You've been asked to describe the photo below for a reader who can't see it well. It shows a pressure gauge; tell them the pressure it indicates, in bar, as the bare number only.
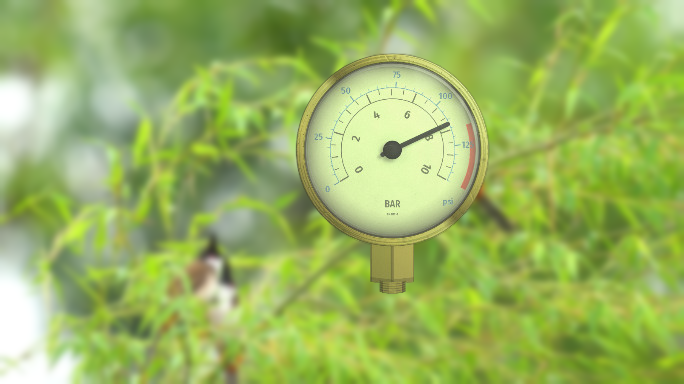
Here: 7.75
